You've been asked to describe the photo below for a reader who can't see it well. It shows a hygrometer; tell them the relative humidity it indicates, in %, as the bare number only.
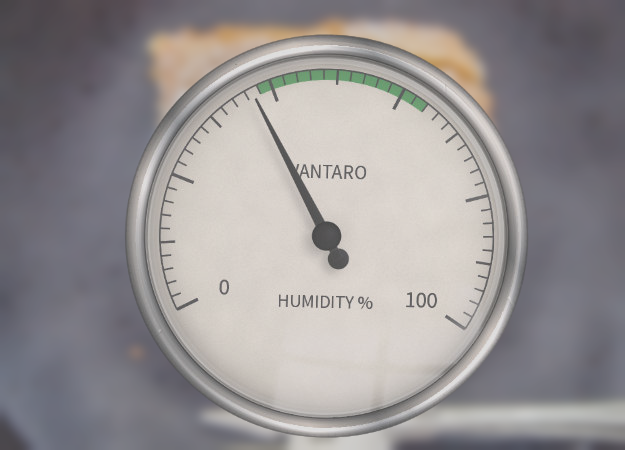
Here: 37
